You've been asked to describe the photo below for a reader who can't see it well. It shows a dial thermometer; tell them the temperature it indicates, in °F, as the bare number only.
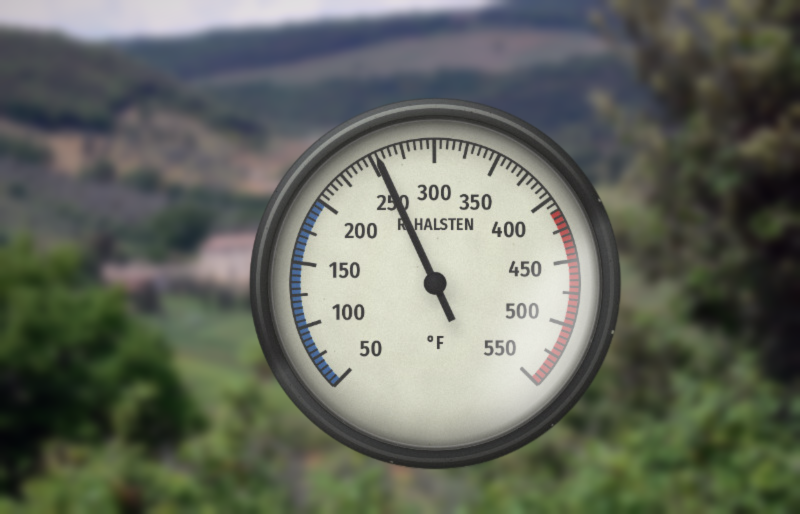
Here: 255
